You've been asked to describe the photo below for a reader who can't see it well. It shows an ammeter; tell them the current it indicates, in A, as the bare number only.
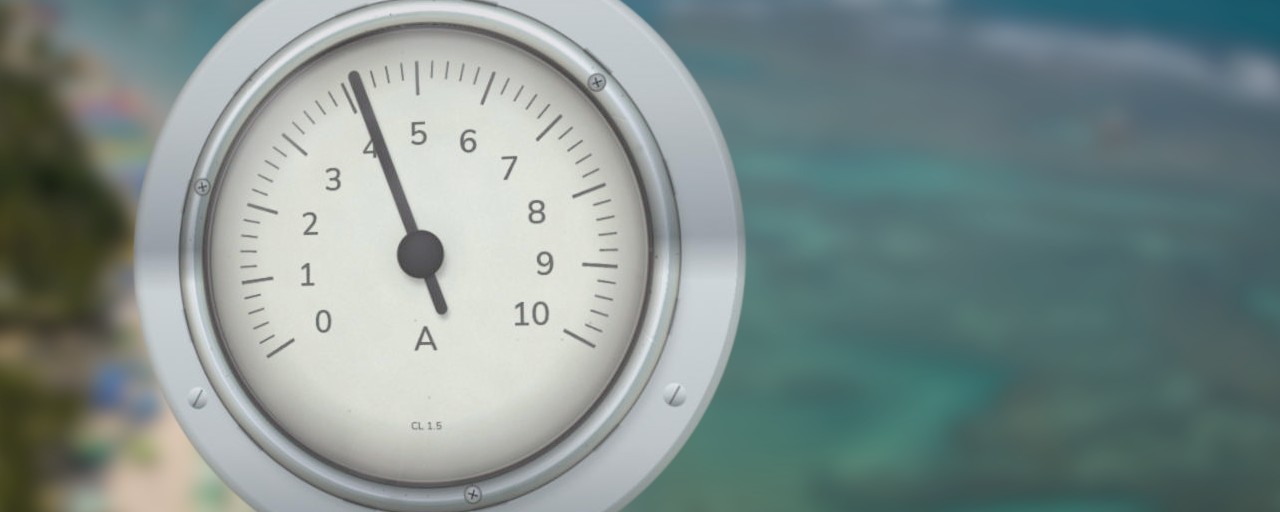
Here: 4.2
